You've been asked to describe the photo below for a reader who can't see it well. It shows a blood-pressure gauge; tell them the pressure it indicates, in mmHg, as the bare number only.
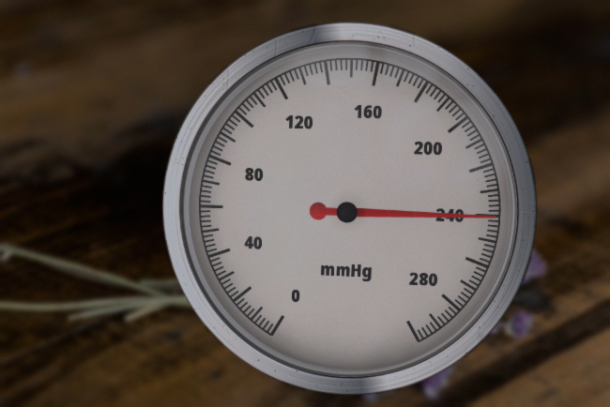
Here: 240
